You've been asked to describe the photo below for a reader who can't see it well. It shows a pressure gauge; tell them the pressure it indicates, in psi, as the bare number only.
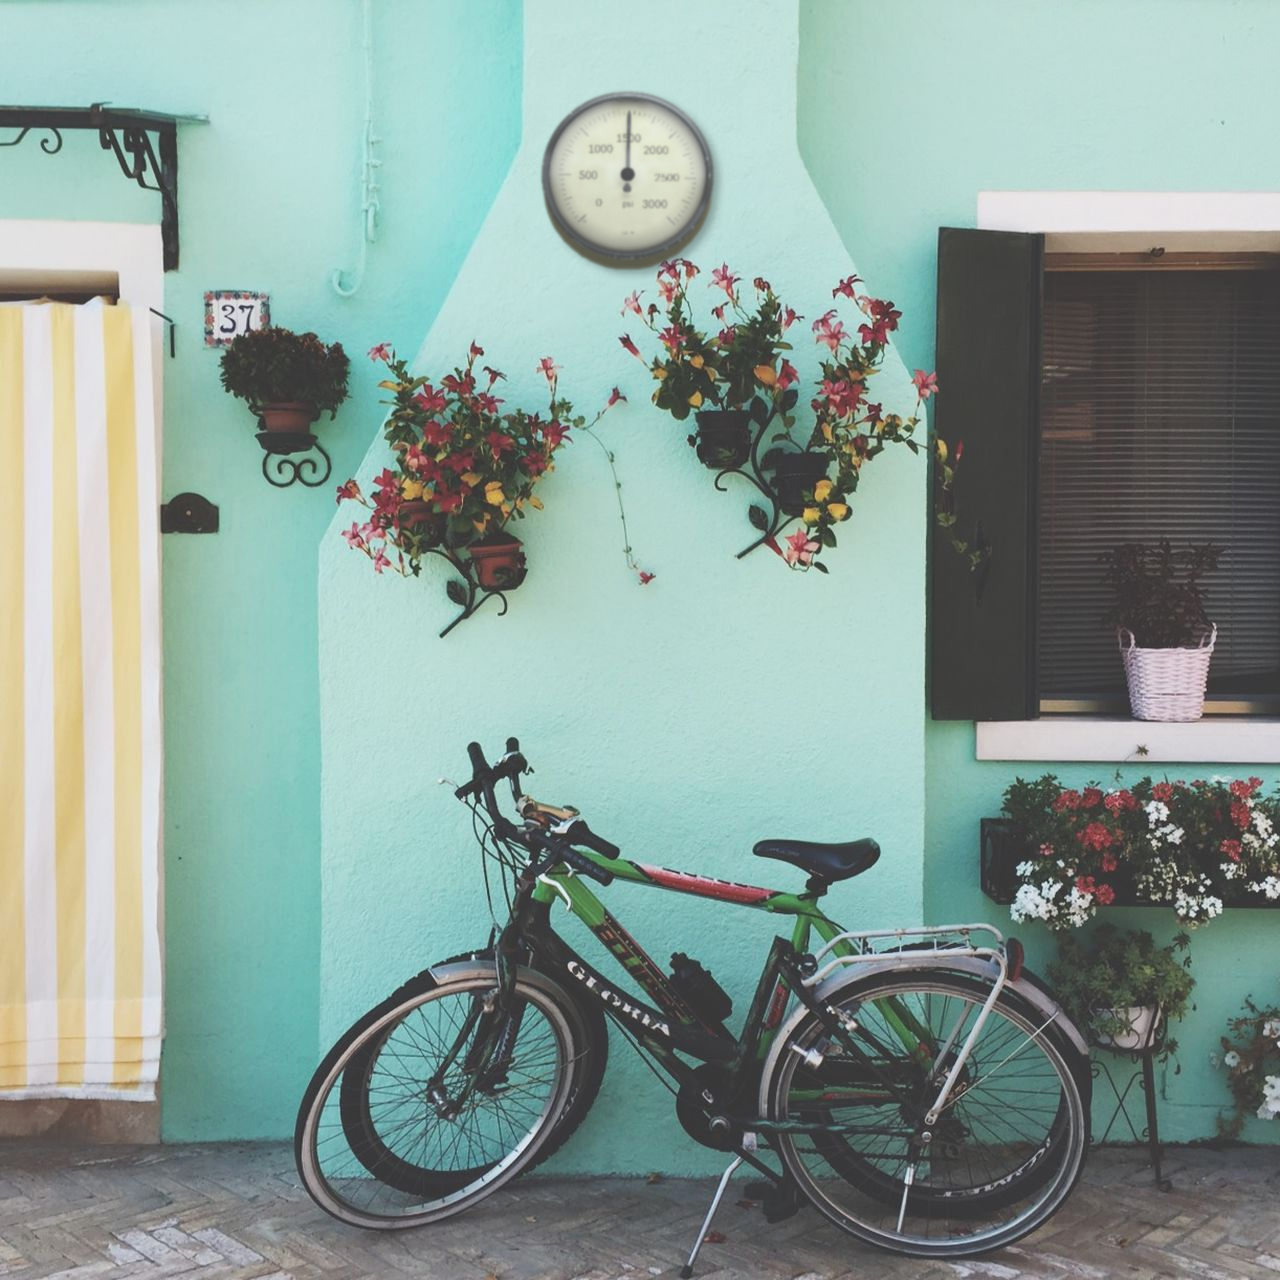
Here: 1500
